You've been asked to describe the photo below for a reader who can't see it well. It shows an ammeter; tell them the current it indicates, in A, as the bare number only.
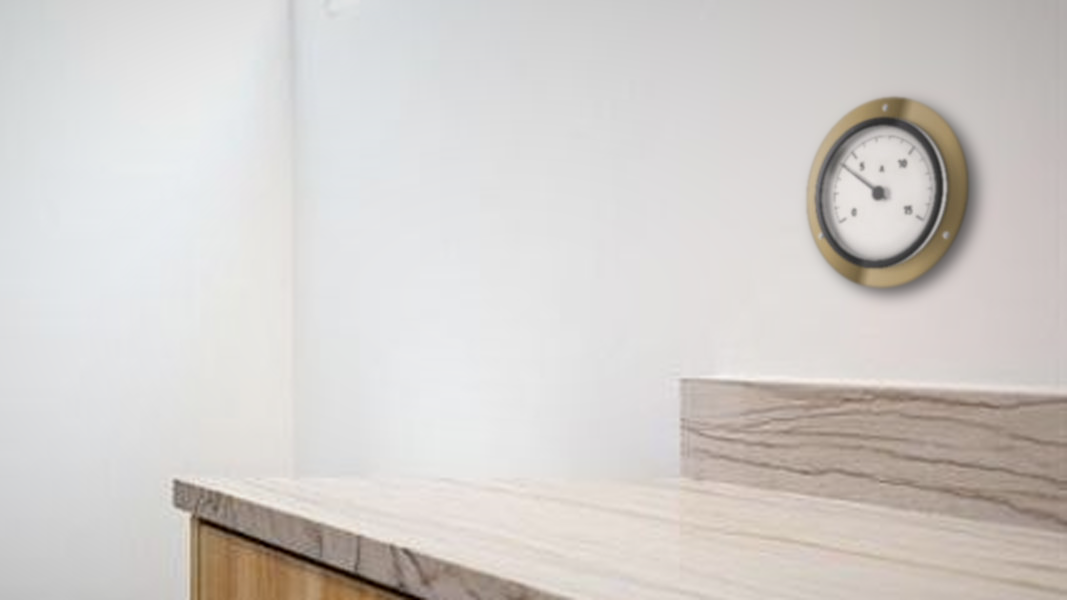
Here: 4
